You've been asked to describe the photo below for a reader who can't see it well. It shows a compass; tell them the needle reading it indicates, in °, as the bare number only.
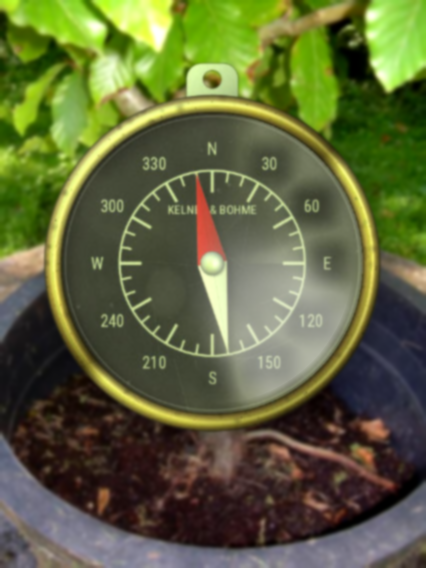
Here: 350
